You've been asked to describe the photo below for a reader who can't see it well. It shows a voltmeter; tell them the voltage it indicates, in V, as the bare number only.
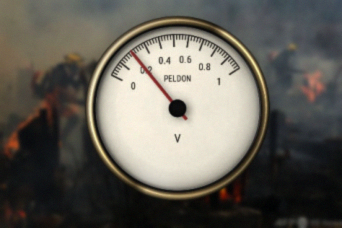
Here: 0.2
